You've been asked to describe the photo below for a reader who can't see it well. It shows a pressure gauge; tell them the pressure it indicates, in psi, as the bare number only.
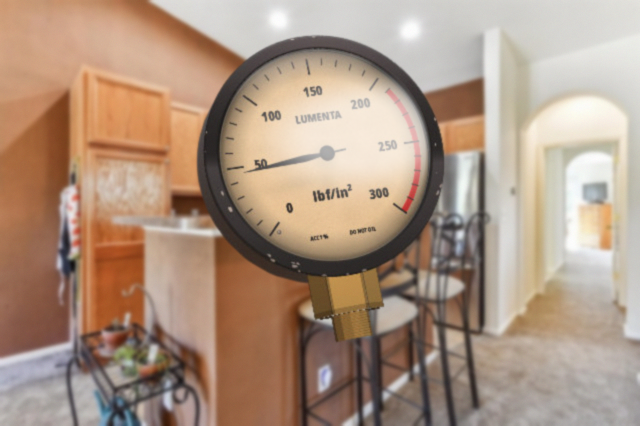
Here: 45
